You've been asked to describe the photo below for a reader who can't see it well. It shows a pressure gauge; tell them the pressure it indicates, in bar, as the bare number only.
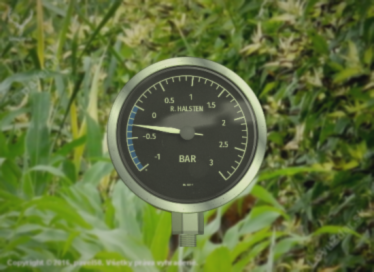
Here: -0.3
